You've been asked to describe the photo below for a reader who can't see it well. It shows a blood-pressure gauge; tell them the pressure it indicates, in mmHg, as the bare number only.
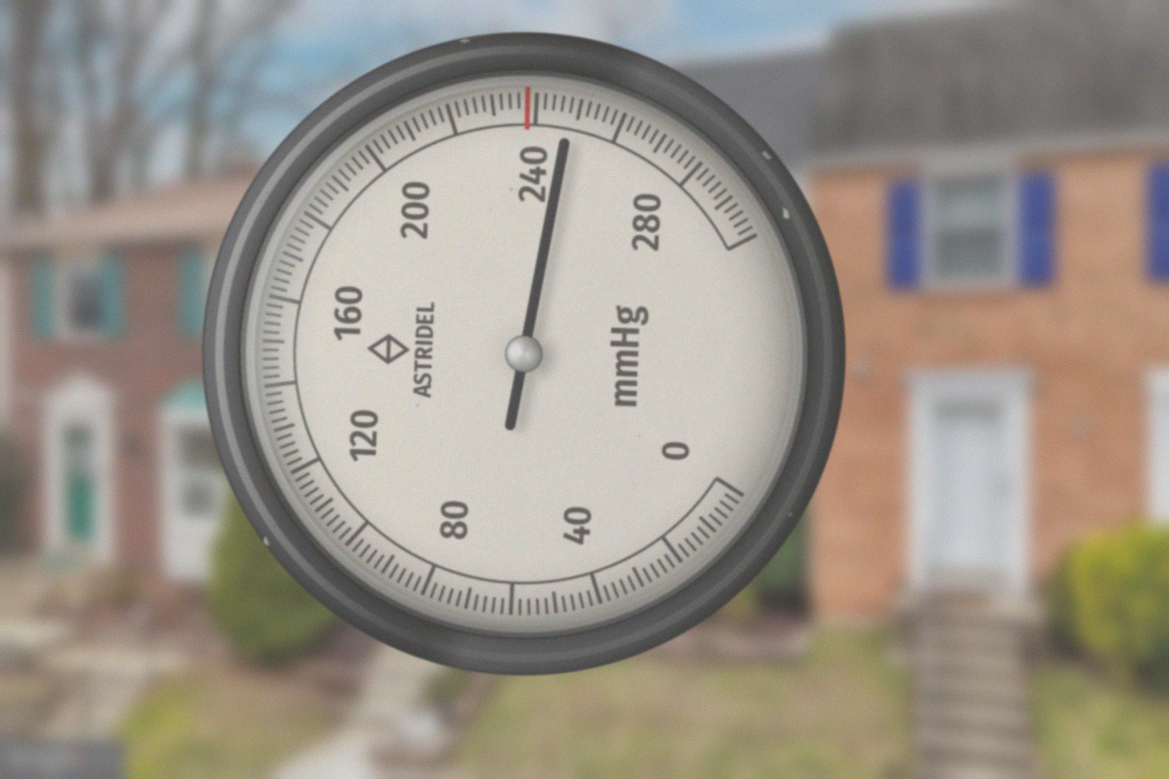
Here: 248
